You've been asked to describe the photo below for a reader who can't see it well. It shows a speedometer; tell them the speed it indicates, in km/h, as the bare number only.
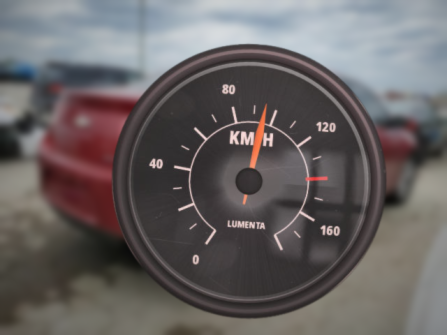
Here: 95
